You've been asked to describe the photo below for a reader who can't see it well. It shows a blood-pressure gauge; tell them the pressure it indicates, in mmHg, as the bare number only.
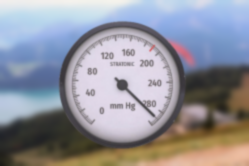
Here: 290
